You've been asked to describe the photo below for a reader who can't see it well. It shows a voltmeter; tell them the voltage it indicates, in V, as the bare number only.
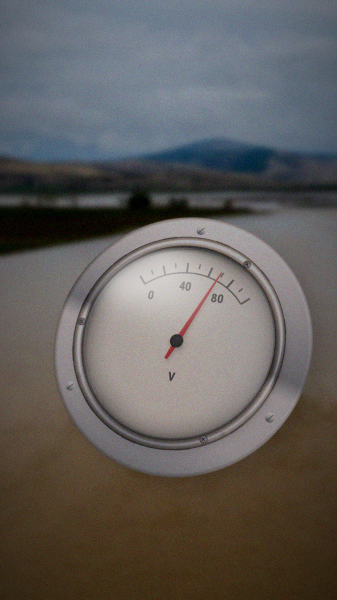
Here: 70
